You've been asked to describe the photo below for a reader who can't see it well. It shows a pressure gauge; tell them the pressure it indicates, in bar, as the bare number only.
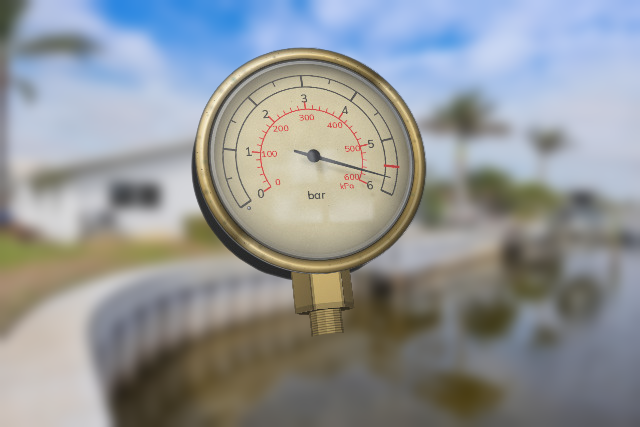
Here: 5.75
